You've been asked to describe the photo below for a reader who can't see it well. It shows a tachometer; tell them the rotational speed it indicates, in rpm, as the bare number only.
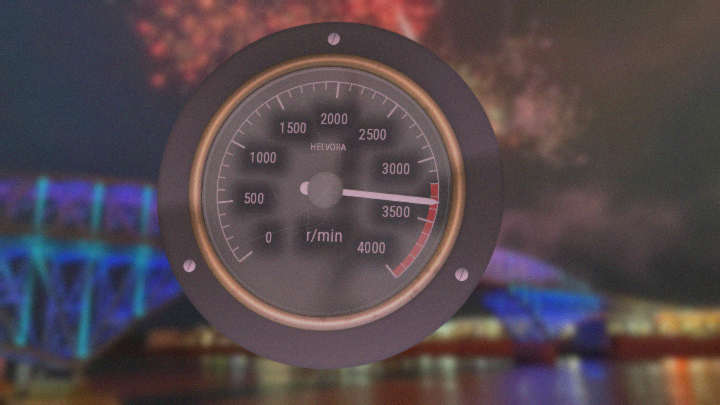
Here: 3350
